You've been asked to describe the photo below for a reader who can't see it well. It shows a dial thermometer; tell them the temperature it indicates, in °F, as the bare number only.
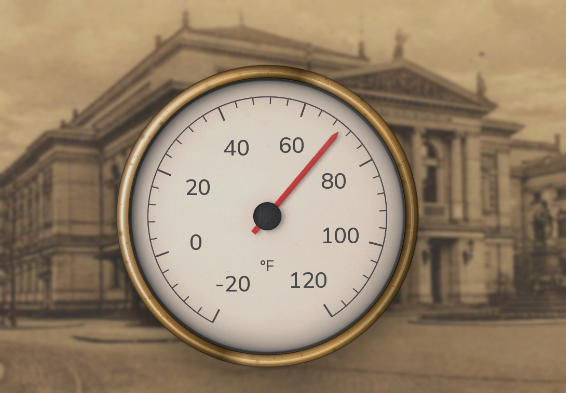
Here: 70
